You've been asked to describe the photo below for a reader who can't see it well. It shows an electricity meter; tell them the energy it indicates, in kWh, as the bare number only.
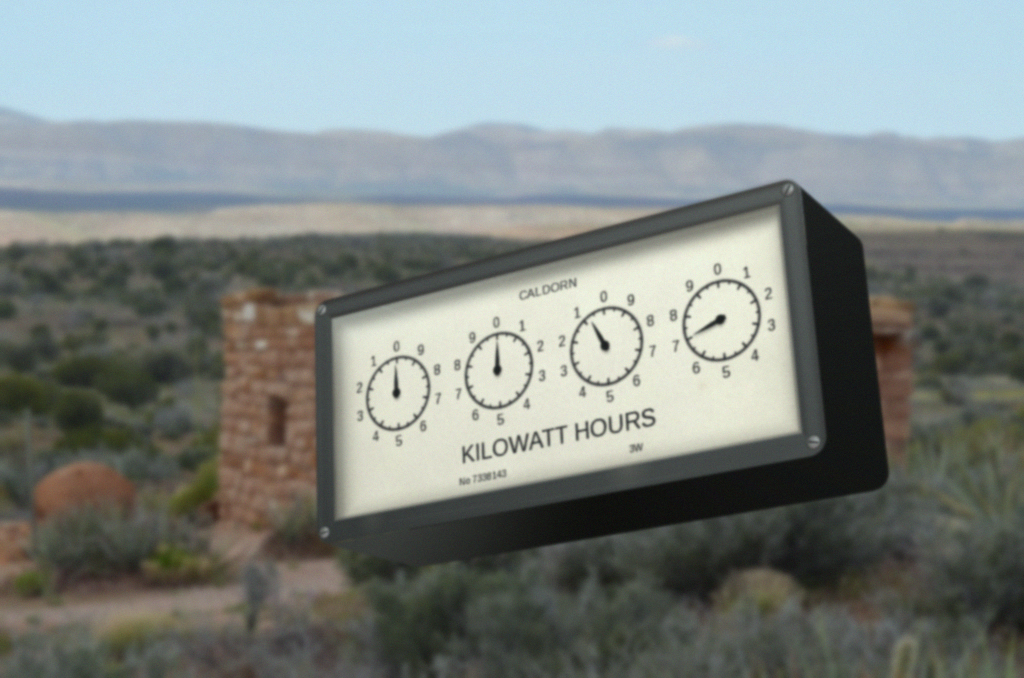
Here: 7
